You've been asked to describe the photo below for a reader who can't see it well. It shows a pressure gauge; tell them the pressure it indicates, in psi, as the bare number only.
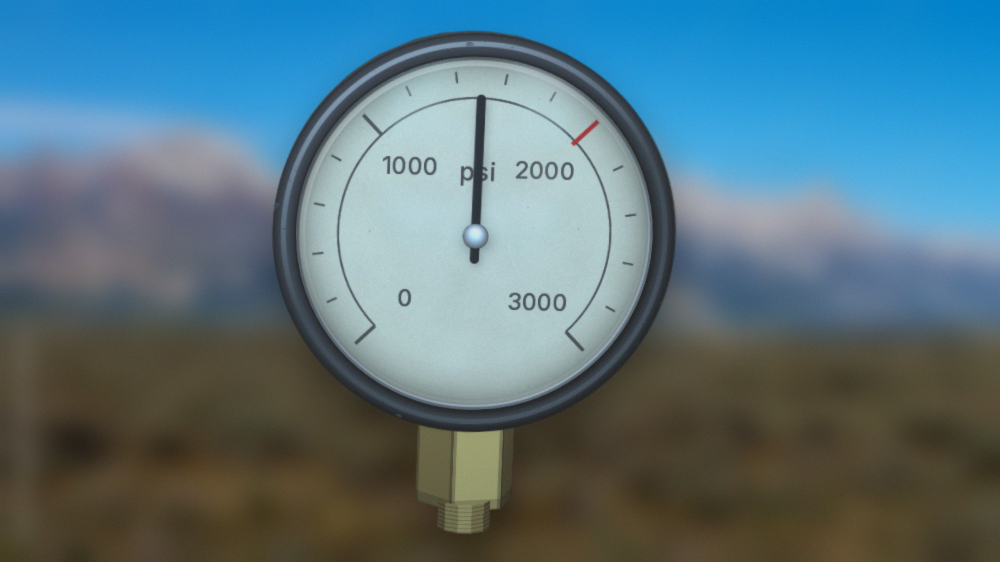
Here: 1500
